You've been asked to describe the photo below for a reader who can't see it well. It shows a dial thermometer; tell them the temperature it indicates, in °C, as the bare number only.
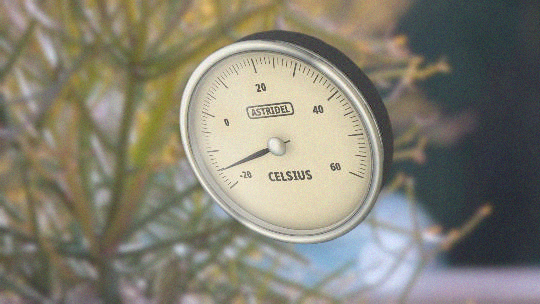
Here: -15
